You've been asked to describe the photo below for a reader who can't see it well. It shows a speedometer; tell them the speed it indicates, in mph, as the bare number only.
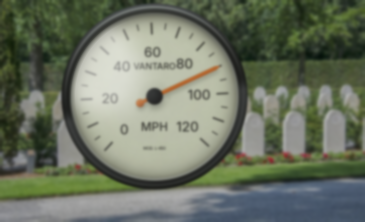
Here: 90
